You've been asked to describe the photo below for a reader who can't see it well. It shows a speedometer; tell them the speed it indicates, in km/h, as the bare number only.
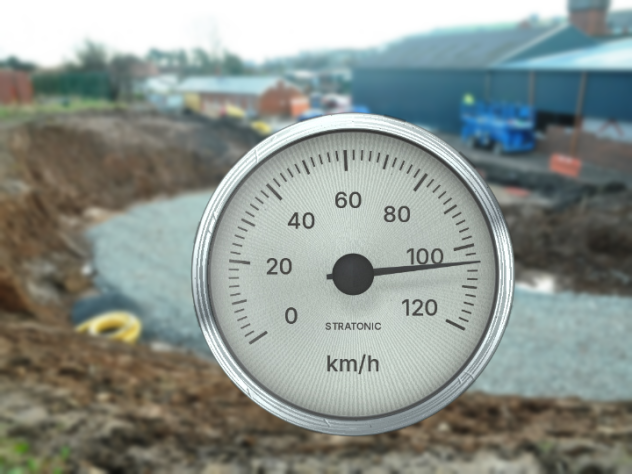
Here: 104
